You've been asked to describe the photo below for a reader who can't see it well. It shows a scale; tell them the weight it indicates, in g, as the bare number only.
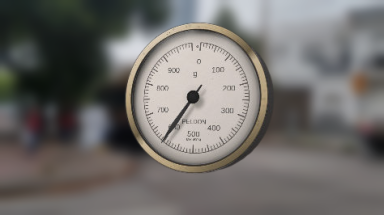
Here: 600
